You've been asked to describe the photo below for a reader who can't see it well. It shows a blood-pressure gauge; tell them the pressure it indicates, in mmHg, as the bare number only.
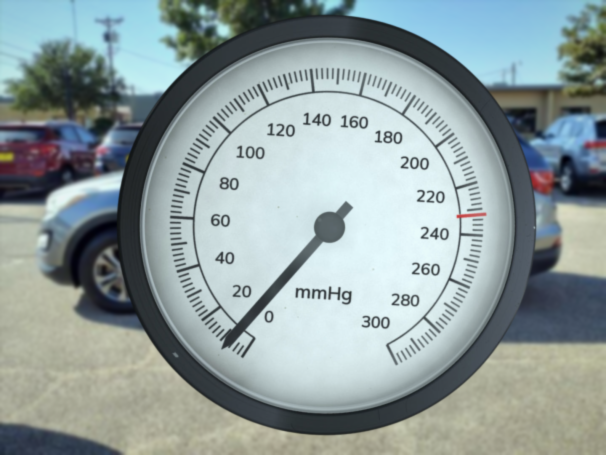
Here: 8
